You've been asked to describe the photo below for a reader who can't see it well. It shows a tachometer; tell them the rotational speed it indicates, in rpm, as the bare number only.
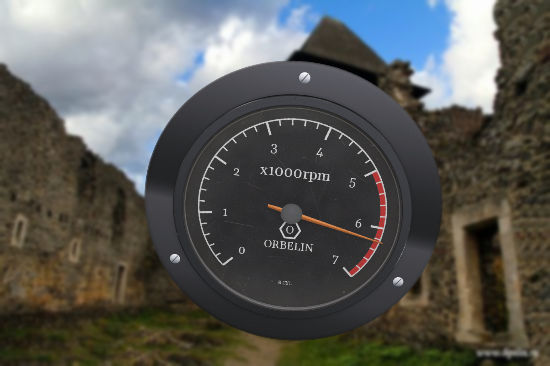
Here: 6200
